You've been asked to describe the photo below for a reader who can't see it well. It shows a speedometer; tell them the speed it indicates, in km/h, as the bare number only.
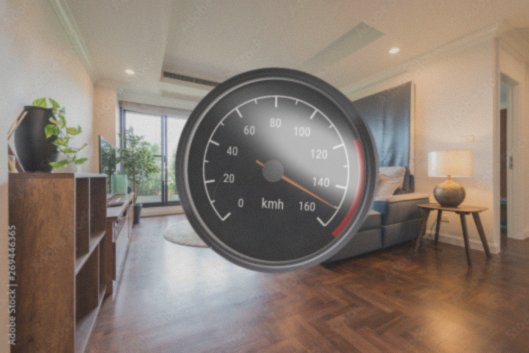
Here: 150
